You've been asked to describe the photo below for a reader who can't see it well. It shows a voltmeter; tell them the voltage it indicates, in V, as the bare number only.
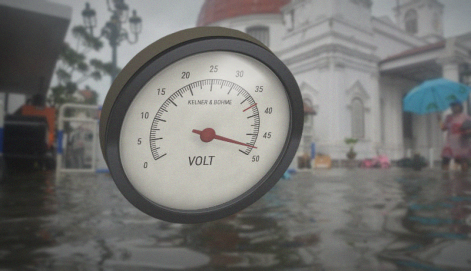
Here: 47.5
